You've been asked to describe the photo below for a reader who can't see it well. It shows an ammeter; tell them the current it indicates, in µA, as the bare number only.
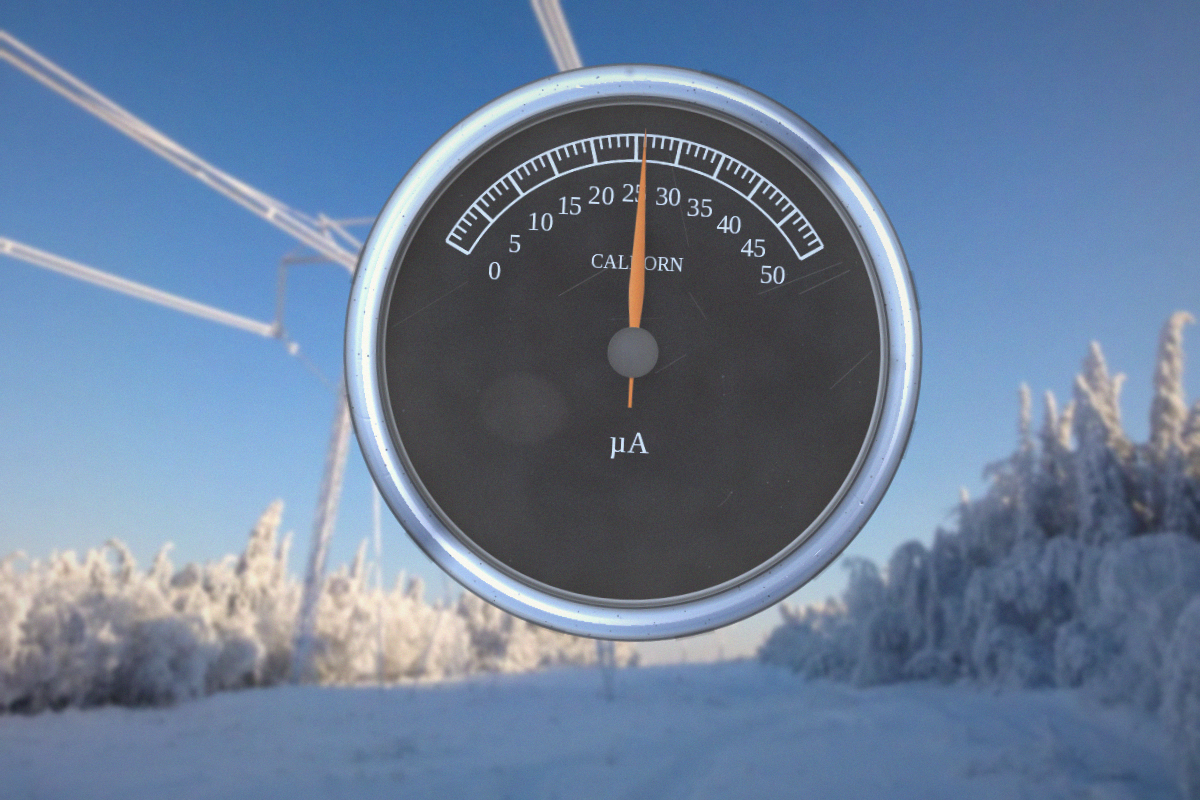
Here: 26
